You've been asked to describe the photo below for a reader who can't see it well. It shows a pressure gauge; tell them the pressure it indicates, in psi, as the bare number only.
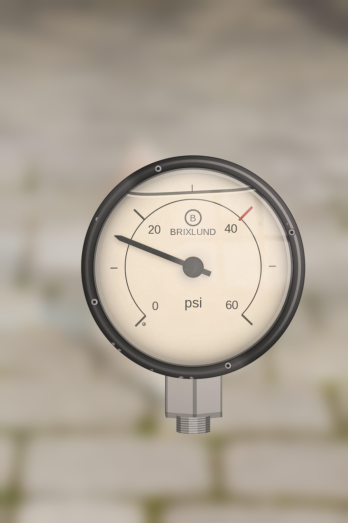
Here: 15
